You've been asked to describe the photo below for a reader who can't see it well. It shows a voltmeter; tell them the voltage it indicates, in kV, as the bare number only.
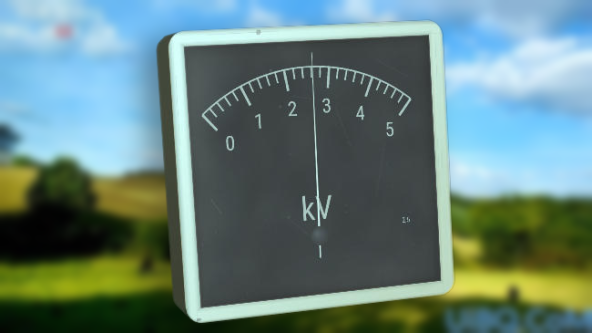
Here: 2.6
